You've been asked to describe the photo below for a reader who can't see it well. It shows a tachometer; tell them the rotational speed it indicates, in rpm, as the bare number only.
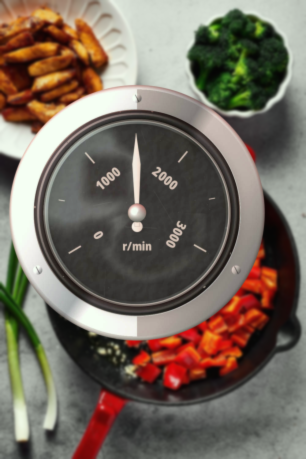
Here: 1500
